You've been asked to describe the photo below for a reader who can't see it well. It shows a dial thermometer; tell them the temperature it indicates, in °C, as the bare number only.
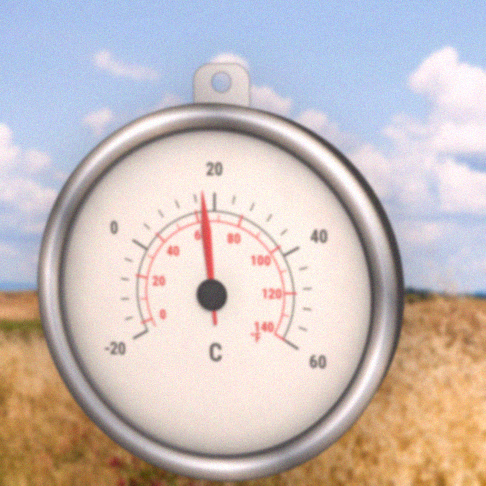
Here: 18
